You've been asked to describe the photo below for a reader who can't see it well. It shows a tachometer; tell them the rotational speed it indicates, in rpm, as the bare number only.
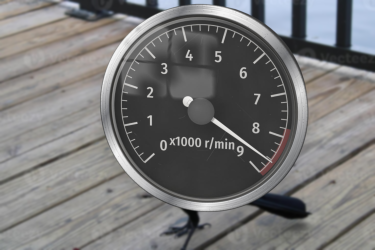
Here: 8600
